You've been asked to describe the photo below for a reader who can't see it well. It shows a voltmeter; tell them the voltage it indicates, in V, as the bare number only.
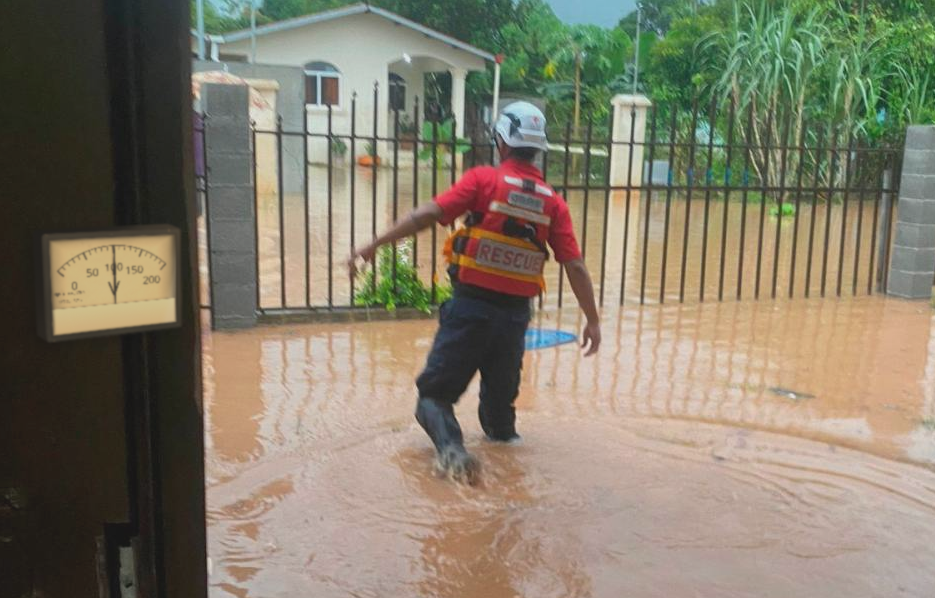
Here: 100
